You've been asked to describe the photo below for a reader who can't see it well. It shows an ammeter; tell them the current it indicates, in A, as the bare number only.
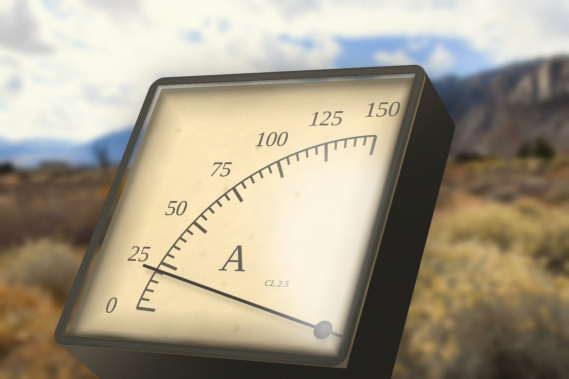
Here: 20
